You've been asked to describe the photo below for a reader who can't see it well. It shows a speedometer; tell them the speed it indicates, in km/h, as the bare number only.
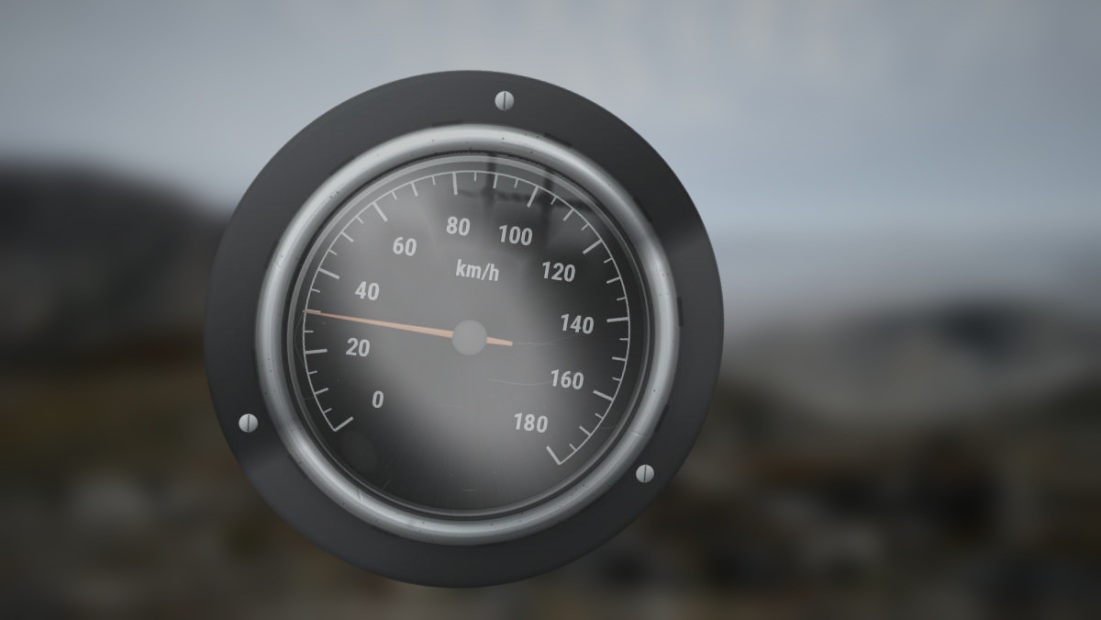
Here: 30
